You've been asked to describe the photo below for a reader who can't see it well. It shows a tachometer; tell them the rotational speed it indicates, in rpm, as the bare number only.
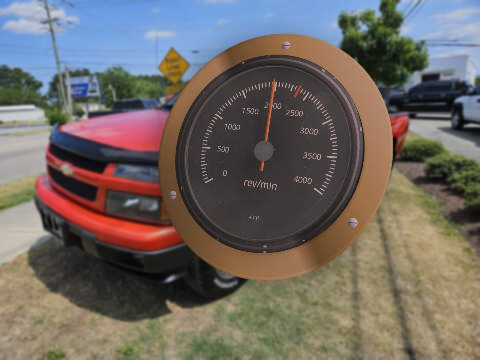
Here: 2000
